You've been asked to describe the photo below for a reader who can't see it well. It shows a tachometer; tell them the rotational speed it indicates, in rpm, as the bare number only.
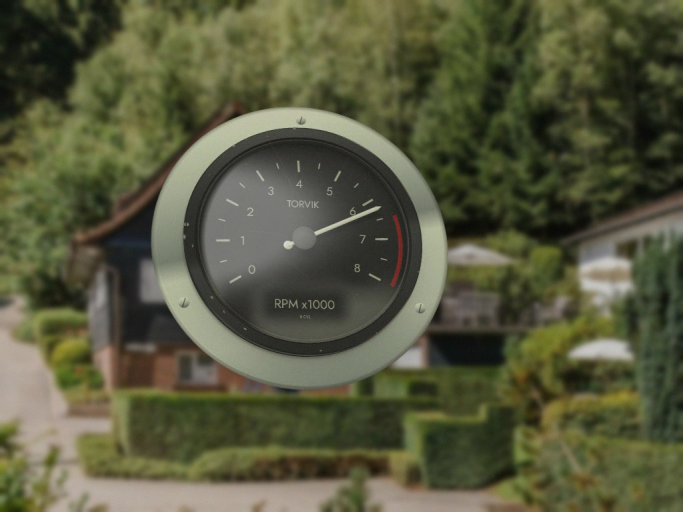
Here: 6250
